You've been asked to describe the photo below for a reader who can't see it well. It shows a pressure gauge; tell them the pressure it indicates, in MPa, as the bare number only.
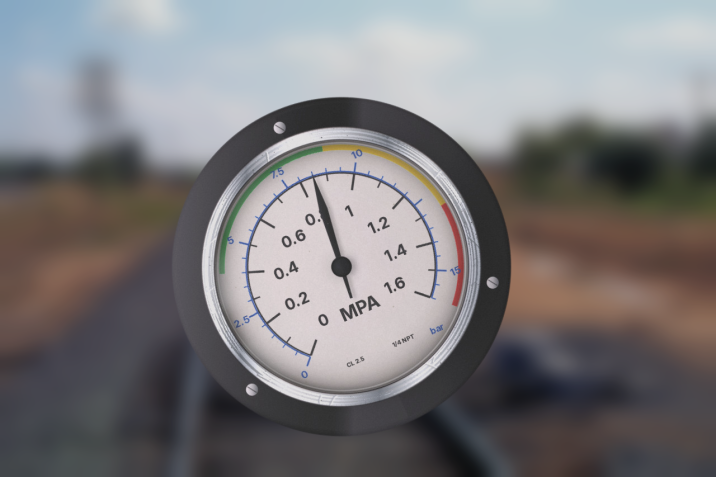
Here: 0.85
